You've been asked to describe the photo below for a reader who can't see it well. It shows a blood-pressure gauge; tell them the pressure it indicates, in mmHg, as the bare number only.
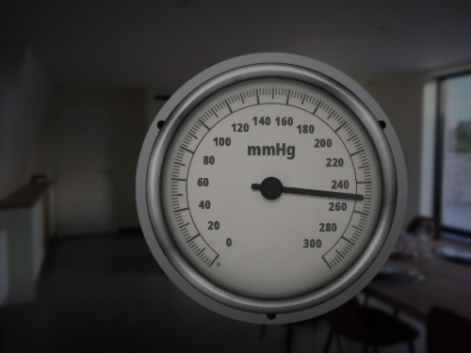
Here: 250
